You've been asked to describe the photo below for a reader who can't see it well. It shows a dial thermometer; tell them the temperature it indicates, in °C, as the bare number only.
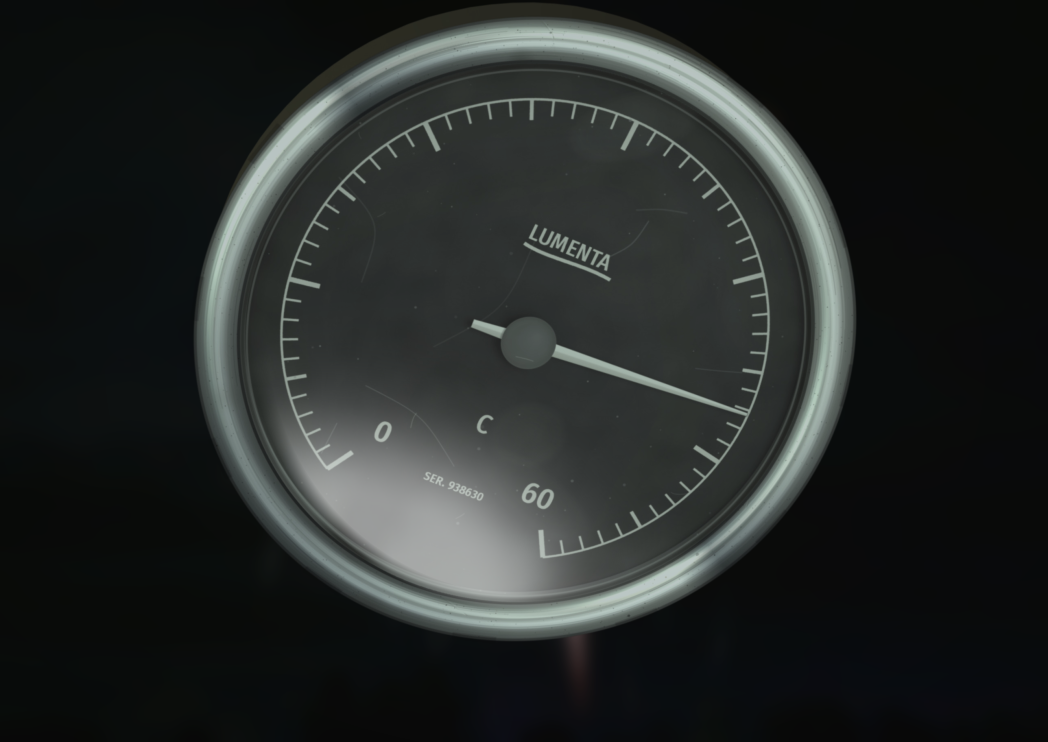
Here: 47
